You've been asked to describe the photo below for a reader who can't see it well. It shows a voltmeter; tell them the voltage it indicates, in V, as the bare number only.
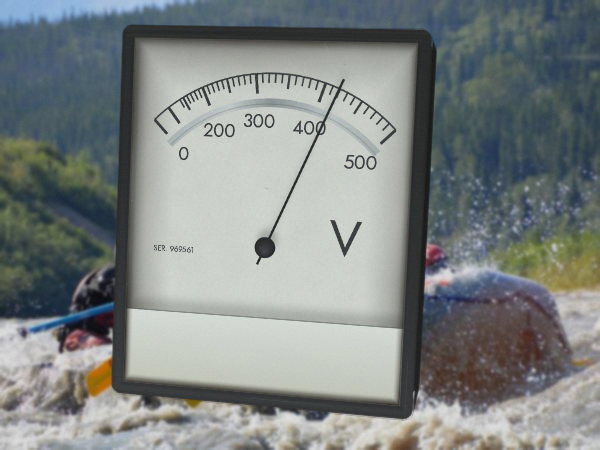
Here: 420
